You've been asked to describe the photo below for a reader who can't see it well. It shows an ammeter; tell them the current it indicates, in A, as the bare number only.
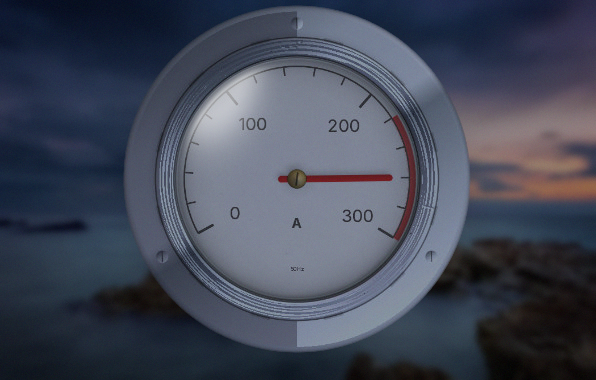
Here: 260
